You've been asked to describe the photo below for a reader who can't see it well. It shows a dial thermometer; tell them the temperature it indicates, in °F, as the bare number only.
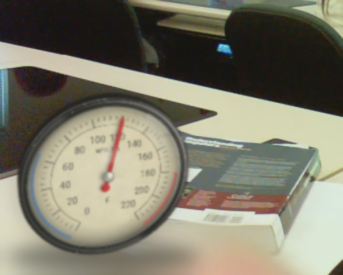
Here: 120
